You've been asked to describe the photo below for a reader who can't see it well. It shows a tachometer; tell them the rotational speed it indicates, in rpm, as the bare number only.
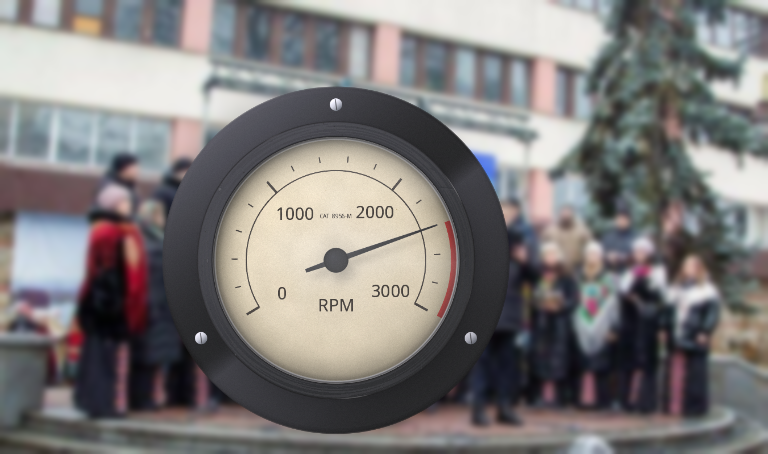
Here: 2400
